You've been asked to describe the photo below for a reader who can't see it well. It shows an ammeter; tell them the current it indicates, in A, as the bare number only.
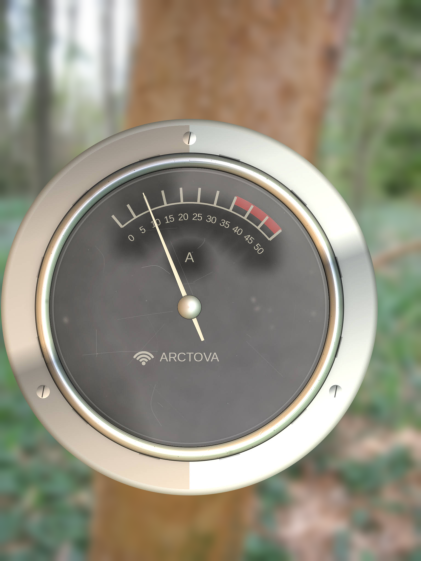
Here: 10
